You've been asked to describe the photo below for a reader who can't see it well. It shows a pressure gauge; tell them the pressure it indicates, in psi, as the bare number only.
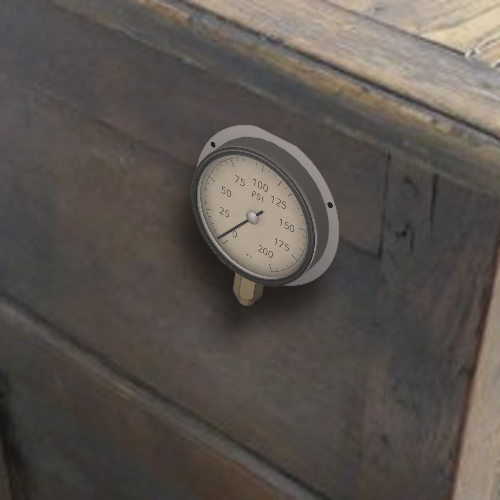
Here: 5
